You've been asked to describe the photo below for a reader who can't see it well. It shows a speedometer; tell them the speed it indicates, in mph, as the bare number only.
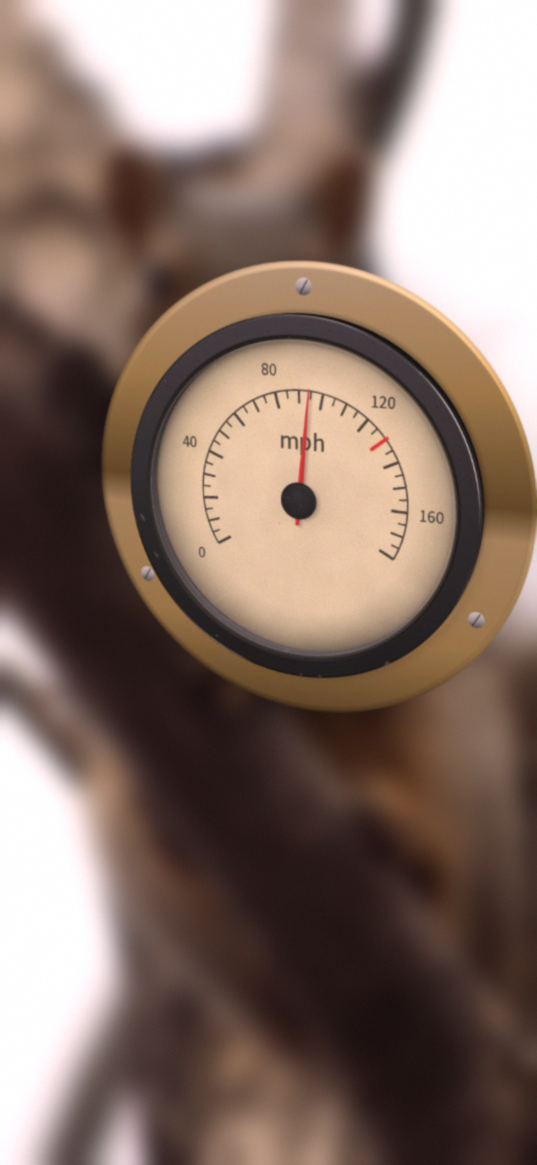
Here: 95
